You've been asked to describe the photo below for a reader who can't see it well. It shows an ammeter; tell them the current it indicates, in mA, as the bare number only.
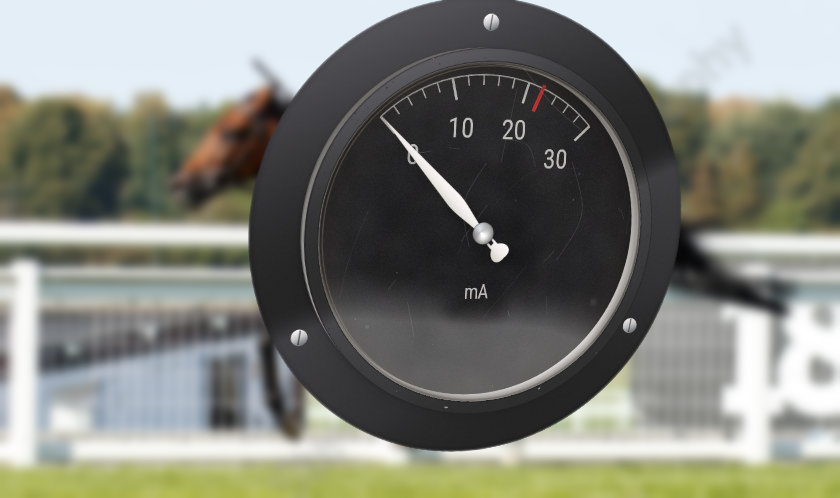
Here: 0
